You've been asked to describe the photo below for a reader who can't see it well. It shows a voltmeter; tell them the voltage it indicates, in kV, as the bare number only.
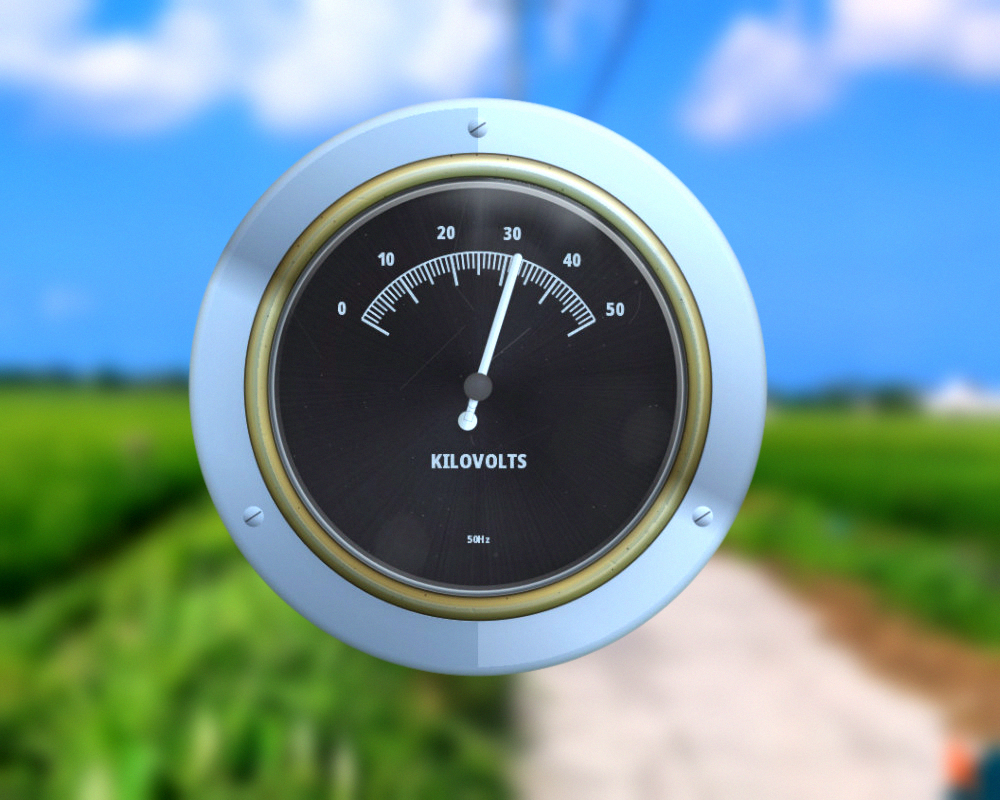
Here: 32
